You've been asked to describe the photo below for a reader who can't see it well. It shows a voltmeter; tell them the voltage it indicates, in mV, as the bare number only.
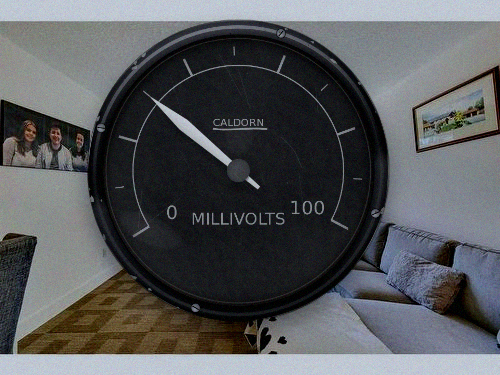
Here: 30
